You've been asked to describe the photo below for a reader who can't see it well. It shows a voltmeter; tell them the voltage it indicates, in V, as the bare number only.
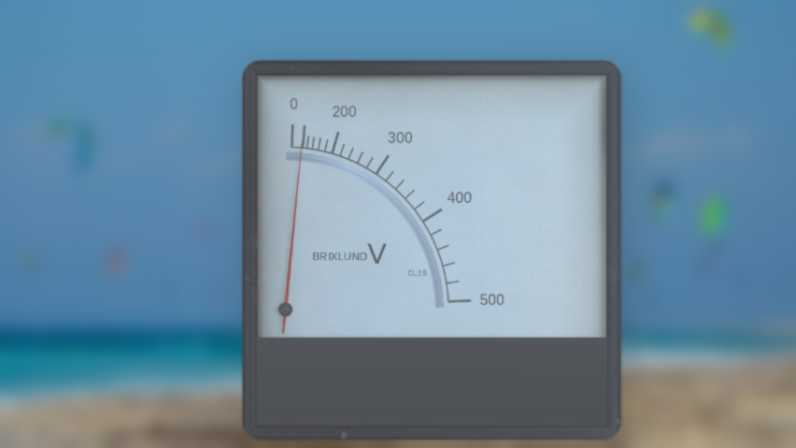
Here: 100
